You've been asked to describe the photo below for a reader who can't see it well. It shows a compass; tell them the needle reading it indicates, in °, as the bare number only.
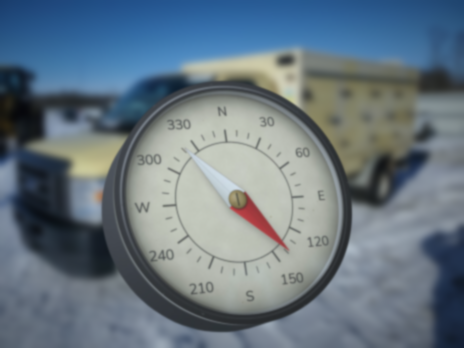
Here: 140
